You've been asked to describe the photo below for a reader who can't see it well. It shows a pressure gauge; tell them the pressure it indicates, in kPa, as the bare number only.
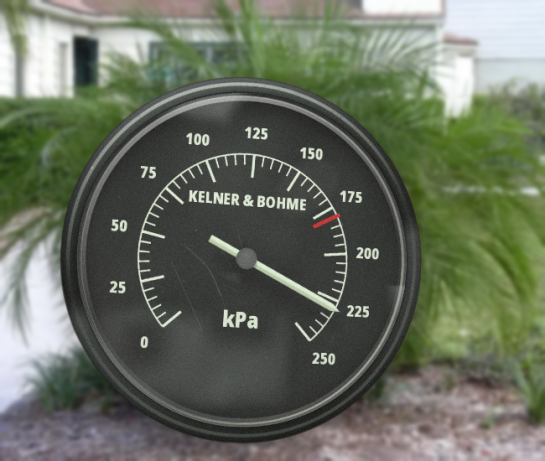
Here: 230
